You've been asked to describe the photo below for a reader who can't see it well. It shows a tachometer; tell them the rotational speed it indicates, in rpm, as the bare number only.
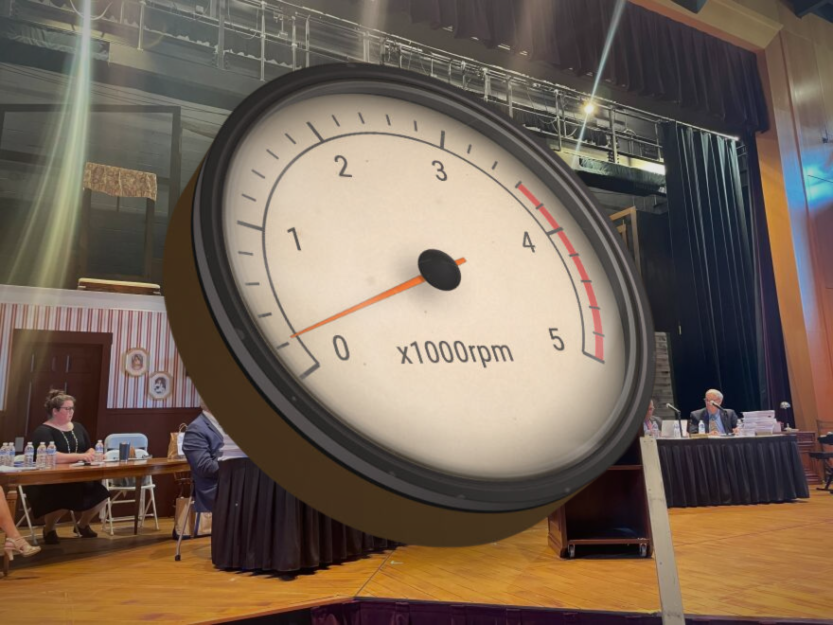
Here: 200
